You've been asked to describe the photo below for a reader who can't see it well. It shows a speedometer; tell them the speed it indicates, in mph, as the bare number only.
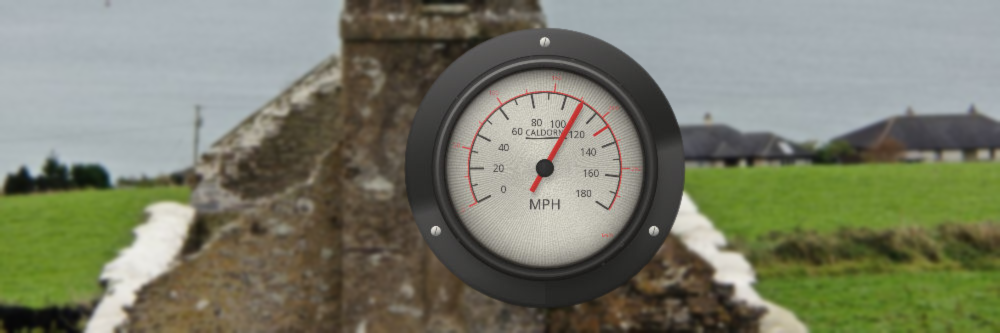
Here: 110
